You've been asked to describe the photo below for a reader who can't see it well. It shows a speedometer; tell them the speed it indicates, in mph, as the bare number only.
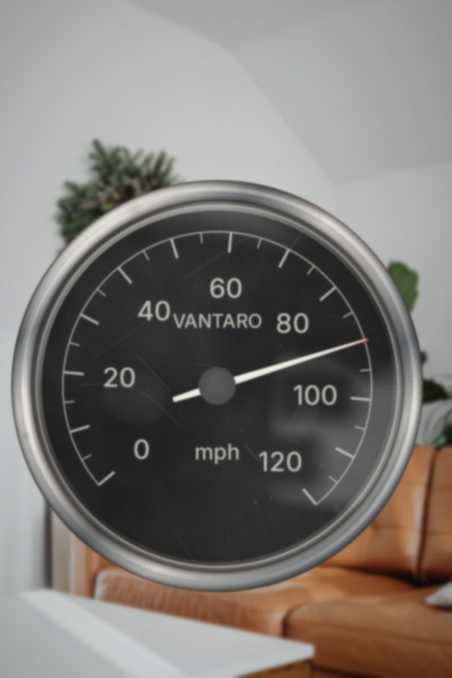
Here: 90
